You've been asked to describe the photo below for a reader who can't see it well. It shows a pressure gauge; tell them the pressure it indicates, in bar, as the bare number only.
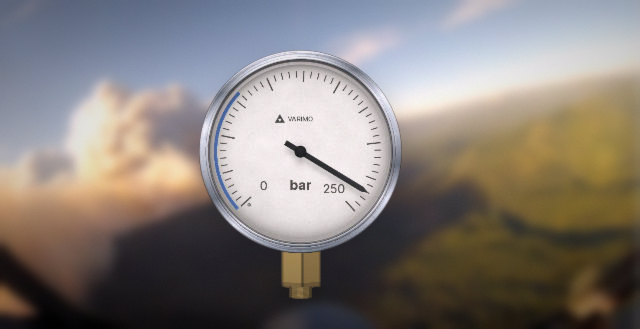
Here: 235
